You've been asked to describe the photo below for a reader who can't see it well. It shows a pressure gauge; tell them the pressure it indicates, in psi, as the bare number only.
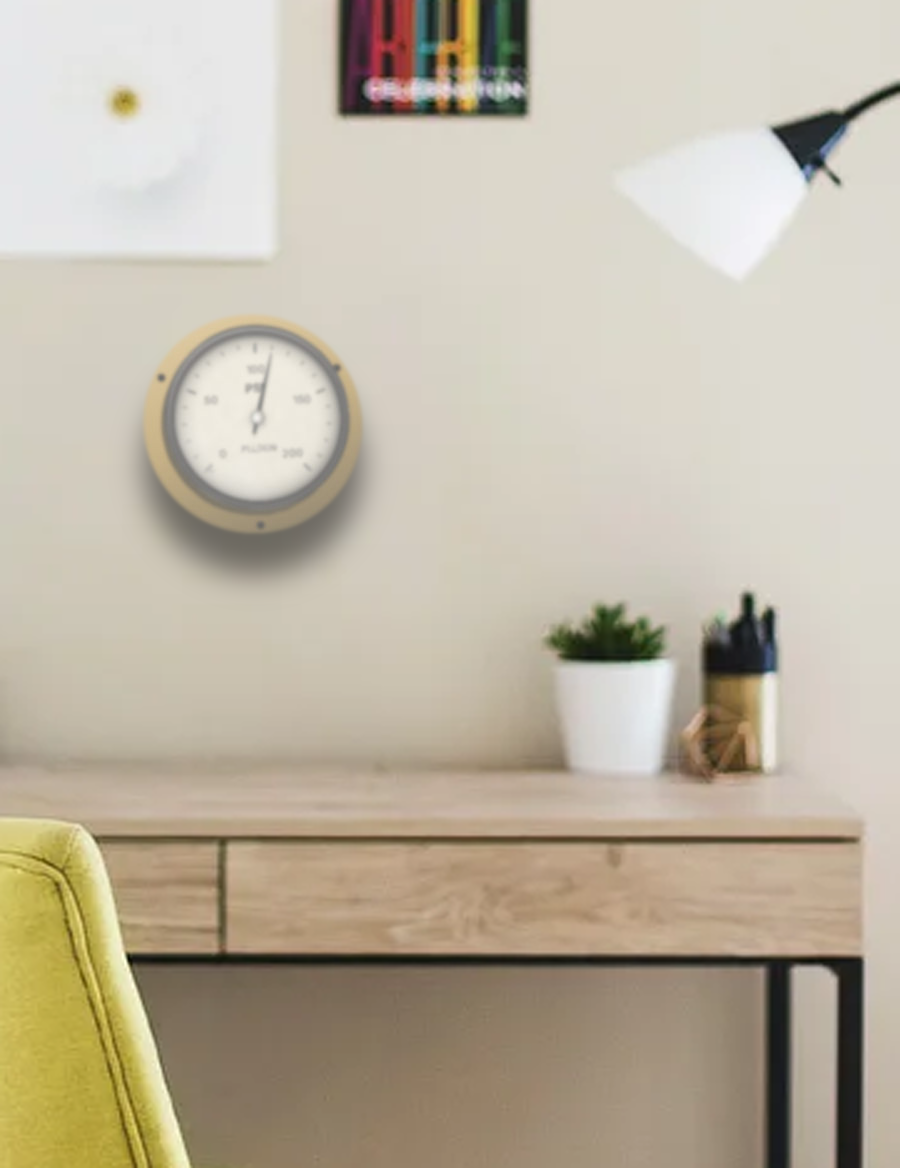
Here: 110
